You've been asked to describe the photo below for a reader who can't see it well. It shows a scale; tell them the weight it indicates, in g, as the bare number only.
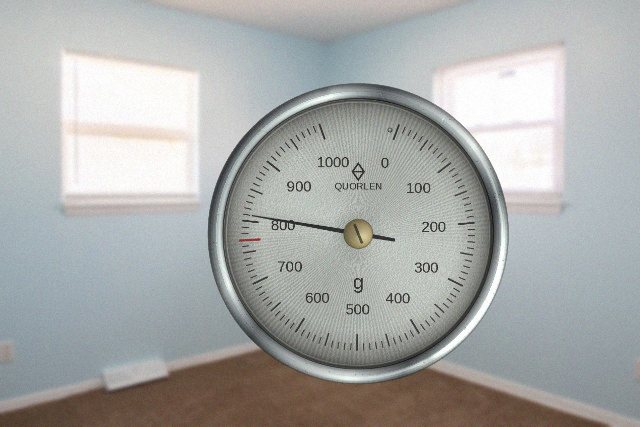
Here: 810
